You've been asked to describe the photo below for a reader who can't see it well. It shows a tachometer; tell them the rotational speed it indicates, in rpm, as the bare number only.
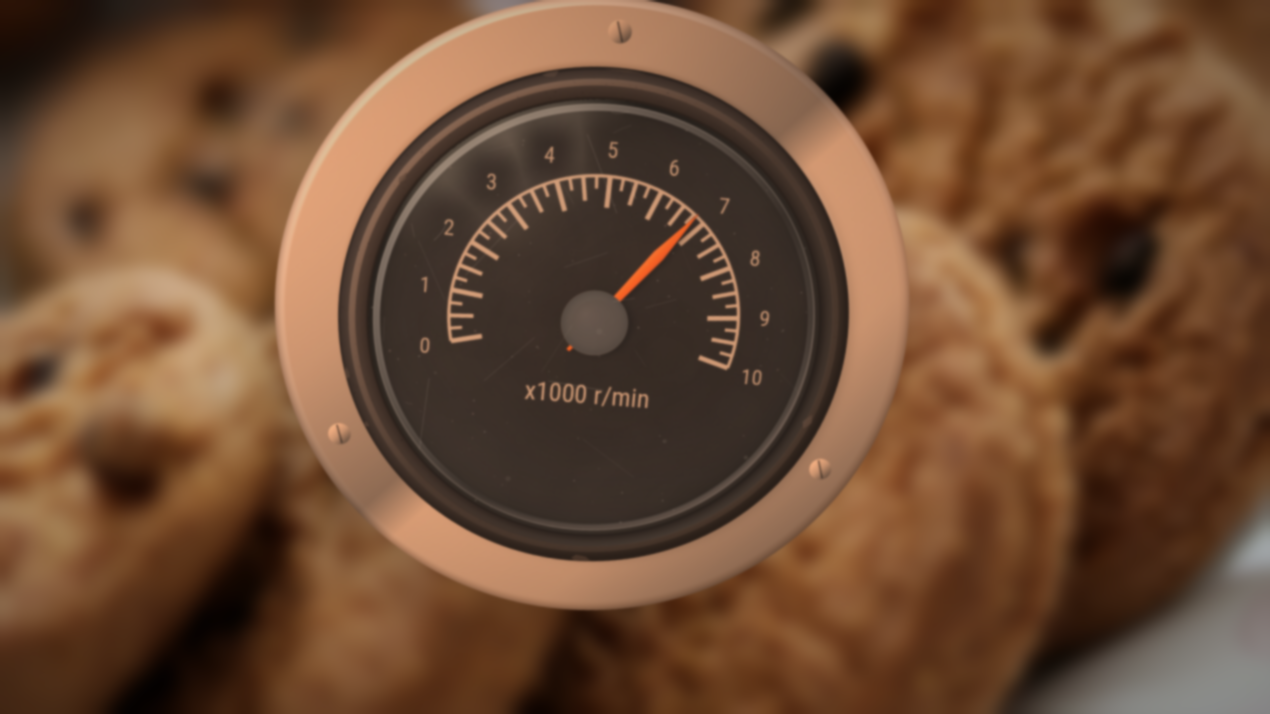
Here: 6750
